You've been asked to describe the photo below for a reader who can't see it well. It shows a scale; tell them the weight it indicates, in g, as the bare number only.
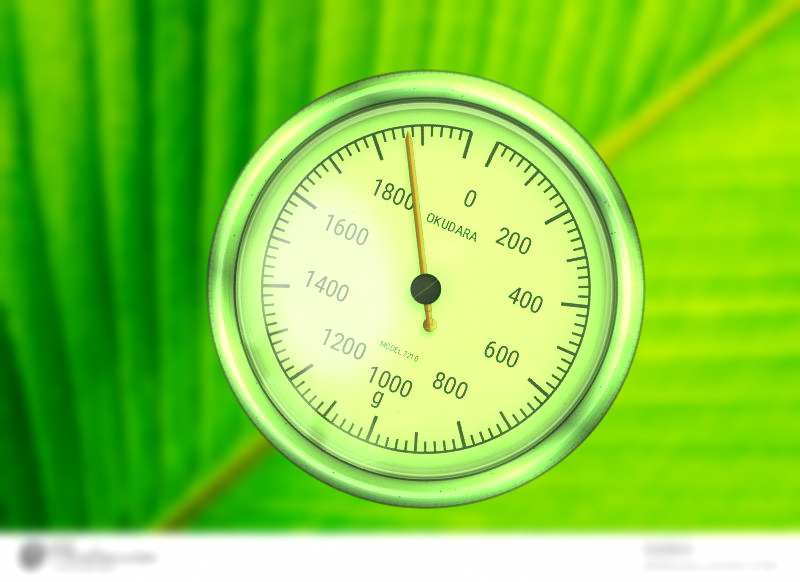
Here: 1870
